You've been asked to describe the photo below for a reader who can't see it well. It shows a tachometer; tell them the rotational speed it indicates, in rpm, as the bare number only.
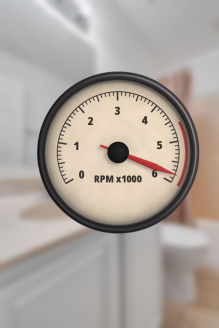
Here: 5800
